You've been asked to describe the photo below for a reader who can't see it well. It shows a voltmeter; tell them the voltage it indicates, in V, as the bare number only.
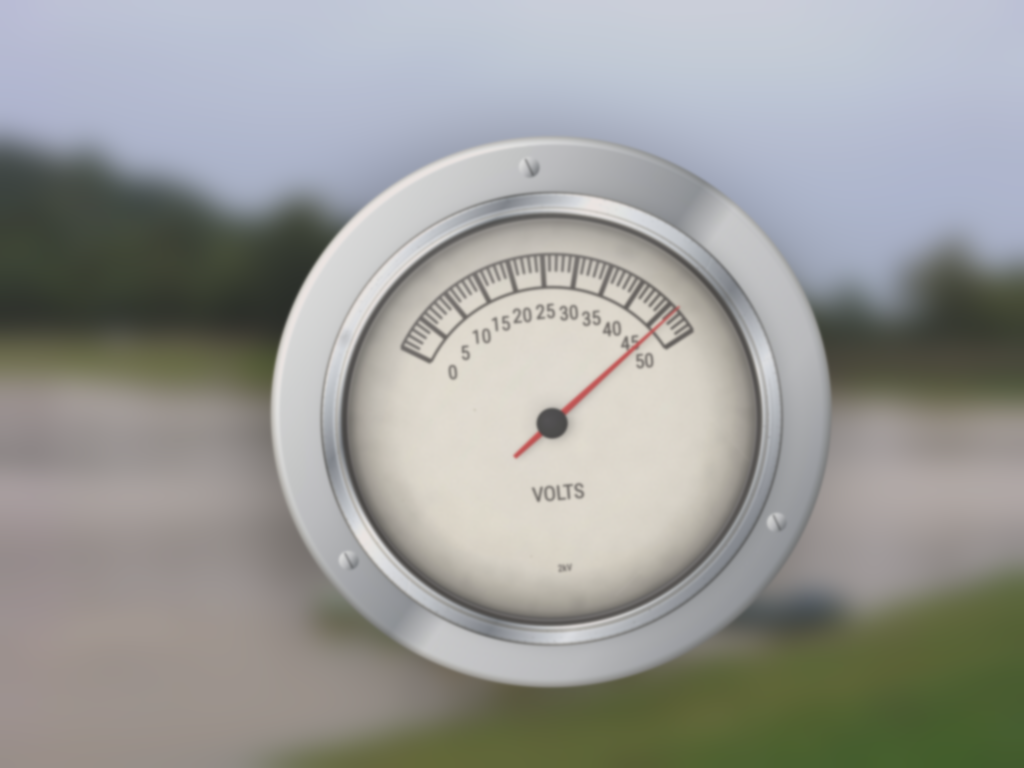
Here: 46
